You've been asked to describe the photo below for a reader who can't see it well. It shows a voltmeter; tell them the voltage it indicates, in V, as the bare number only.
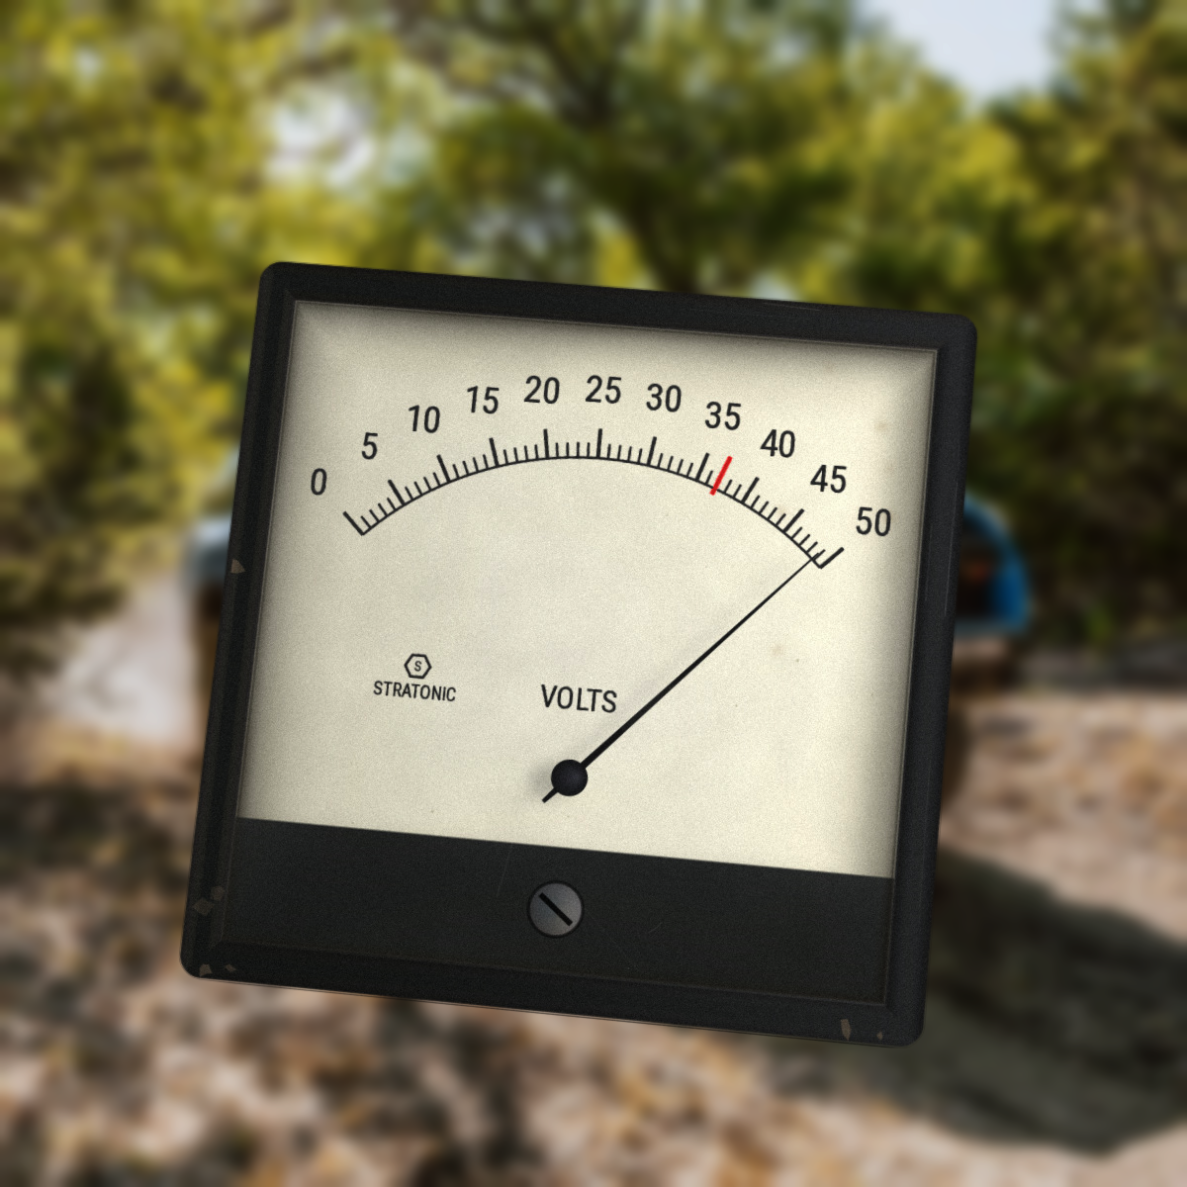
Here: 49
